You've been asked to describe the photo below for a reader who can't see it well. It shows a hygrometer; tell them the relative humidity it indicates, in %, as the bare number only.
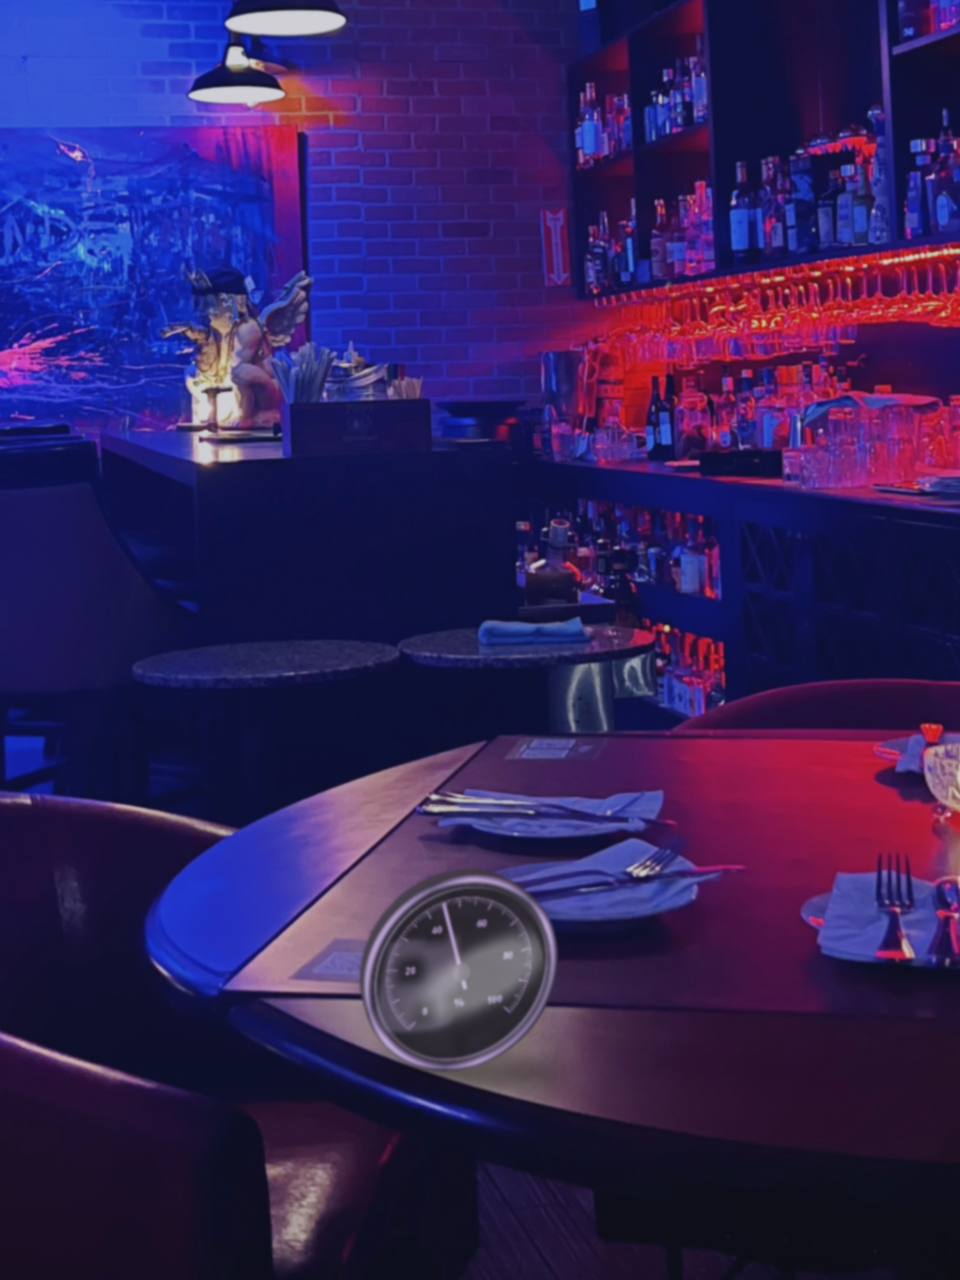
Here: 45
